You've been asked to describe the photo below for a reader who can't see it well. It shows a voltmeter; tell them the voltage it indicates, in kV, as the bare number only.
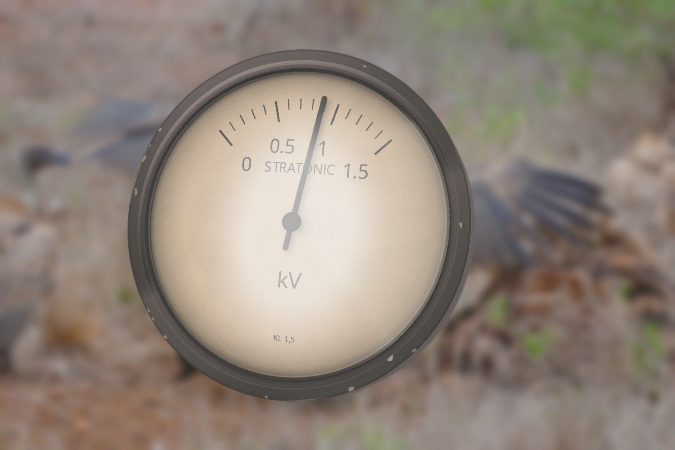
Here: 0.9
